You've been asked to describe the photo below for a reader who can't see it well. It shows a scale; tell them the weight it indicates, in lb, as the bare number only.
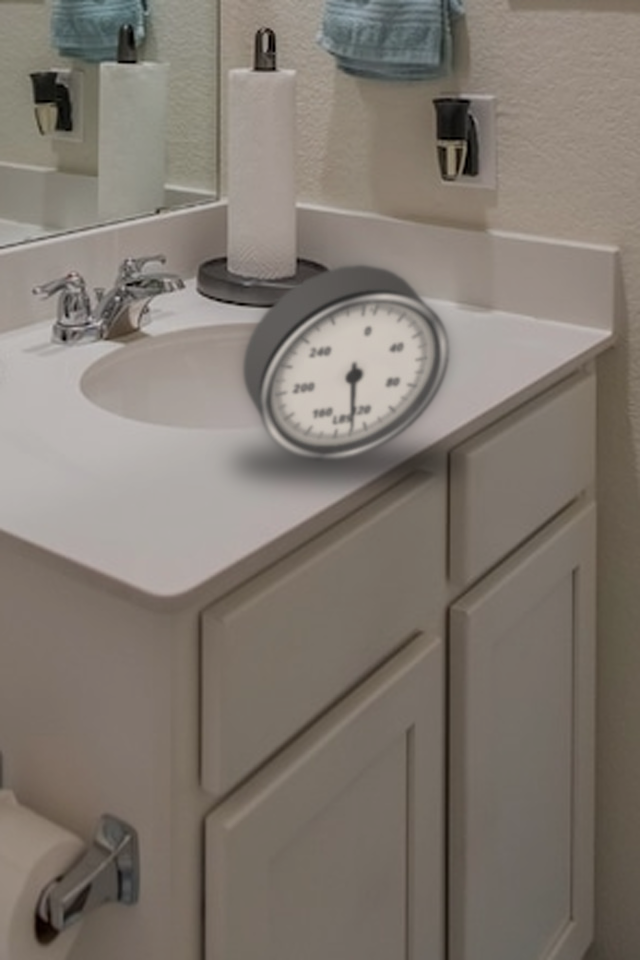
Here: 130
